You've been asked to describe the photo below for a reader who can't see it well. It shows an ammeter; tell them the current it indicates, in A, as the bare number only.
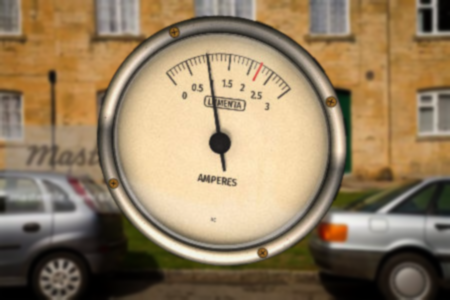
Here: 1
